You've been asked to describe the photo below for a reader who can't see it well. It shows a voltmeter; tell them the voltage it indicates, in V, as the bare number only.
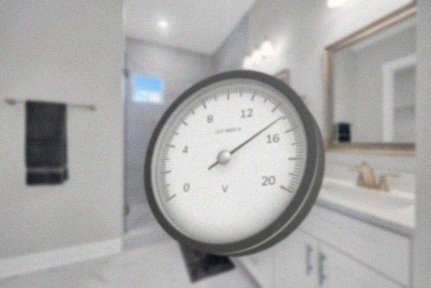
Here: 15
